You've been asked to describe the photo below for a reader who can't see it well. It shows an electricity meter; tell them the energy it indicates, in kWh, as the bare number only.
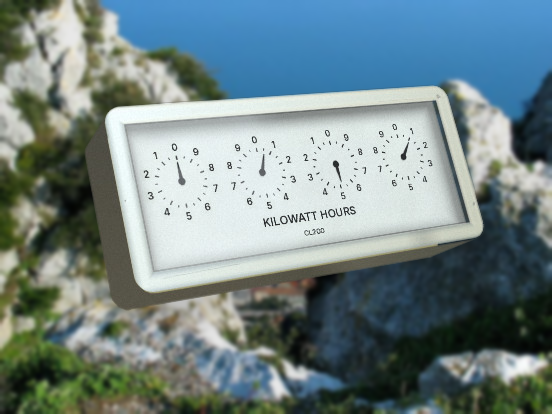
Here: 51
